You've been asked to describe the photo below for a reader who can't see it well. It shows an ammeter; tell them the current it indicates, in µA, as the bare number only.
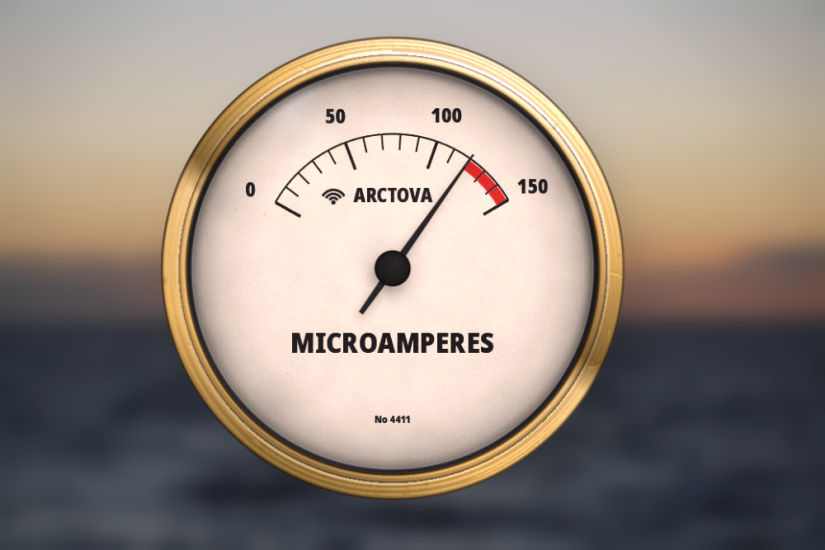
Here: 120
